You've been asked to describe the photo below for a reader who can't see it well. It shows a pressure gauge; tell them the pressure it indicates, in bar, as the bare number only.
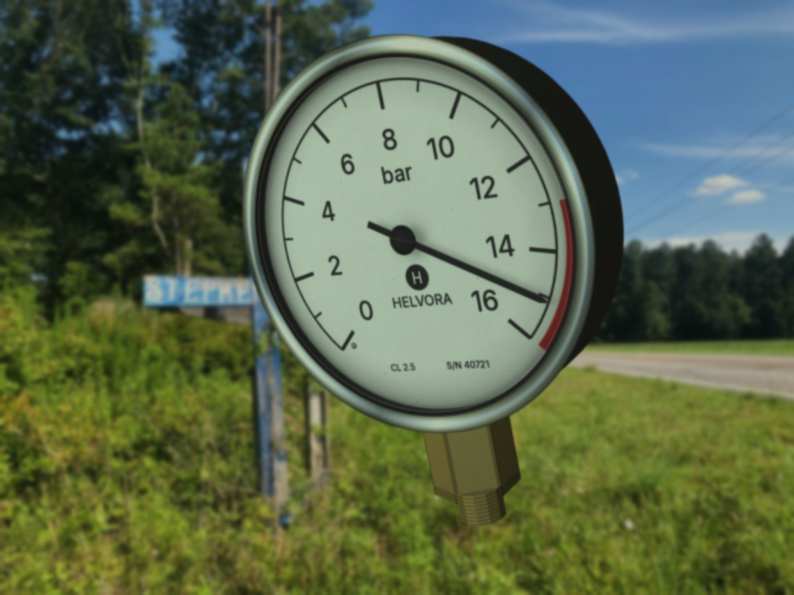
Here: 15
